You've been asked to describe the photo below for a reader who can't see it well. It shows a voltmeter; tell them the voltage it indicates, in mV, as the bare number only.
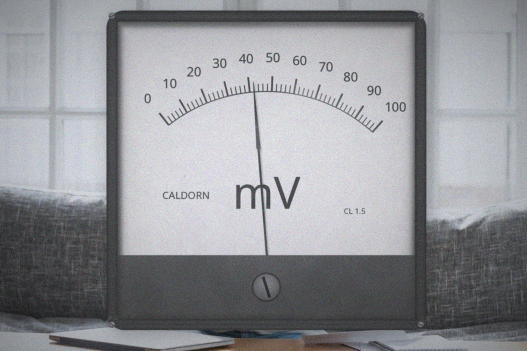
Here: 42
